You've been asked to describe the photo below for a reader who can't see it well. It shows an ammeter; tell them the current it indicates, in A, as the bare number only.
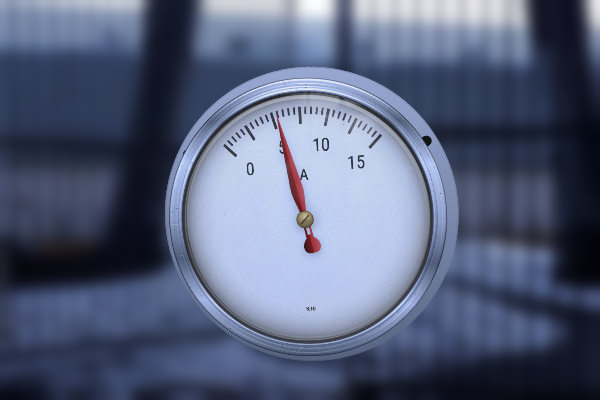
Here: 5.5
